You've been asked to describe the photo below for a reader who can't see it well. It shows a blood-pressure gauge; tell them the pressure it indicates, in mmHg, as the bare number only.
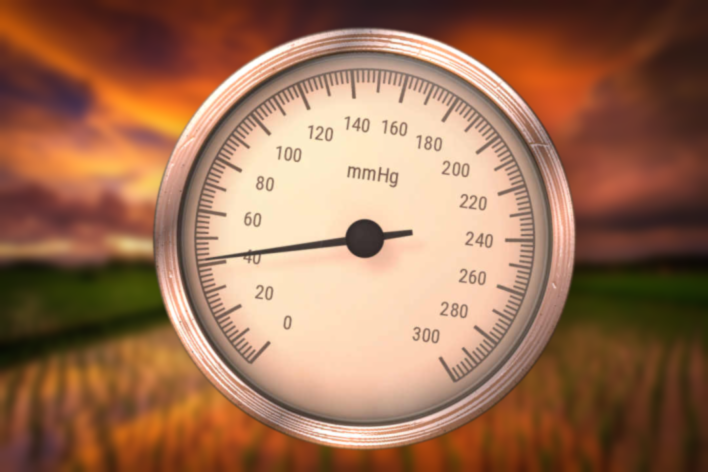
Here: 42
